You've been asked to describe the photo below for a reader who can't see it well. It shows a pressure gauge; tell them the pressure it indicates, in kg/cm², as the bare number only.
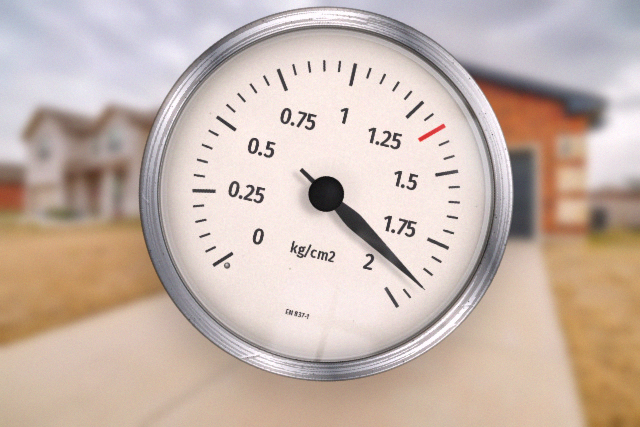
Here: 1.9
